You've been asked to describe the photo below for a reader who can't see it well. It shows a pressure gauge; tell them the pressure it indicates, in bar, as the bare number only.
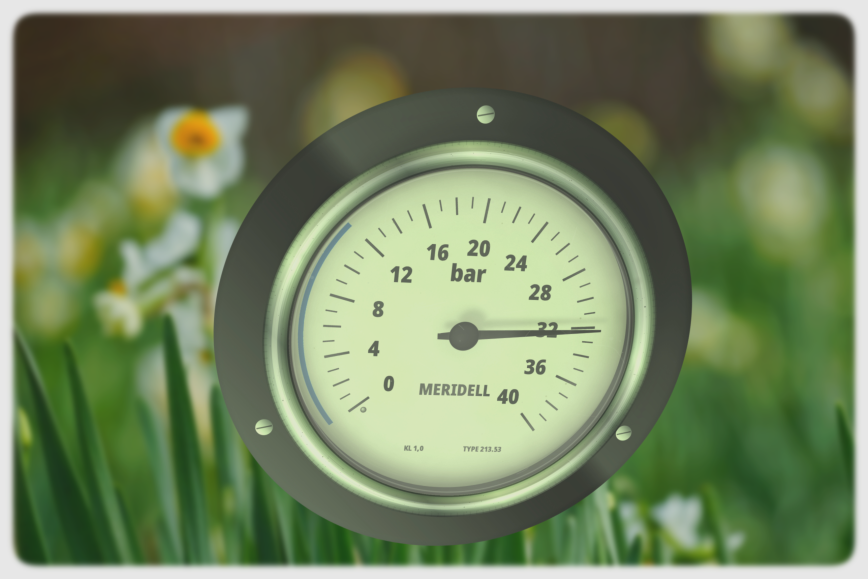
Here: 32
